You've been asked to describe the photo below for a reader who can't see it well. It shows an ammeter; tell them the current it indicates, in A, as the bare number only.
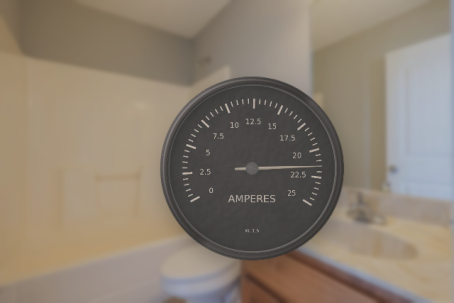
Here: 21.5
